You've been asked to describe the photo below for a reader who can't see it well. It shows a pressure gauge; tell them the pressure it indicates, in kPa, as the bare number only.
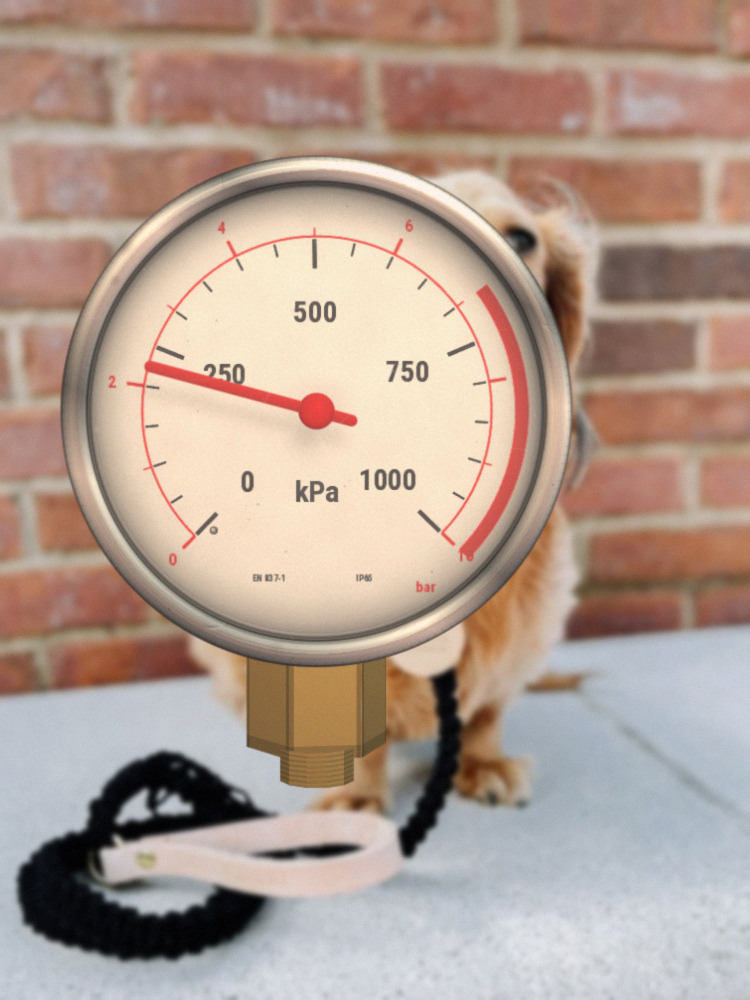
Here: 225
